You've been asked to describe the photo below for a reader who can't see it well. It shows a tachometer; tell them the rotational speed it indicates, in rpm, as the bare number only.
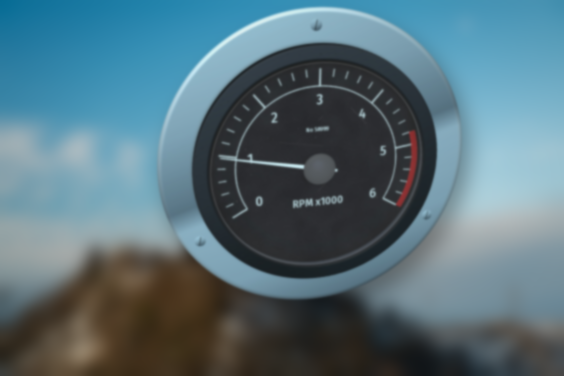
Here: 1000
